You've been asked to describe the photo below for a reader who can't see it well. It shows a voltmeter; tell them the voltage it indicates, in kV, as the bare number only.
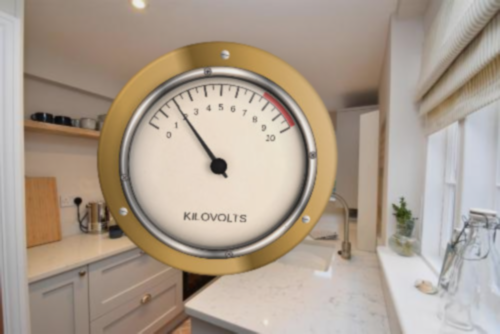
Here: 2
